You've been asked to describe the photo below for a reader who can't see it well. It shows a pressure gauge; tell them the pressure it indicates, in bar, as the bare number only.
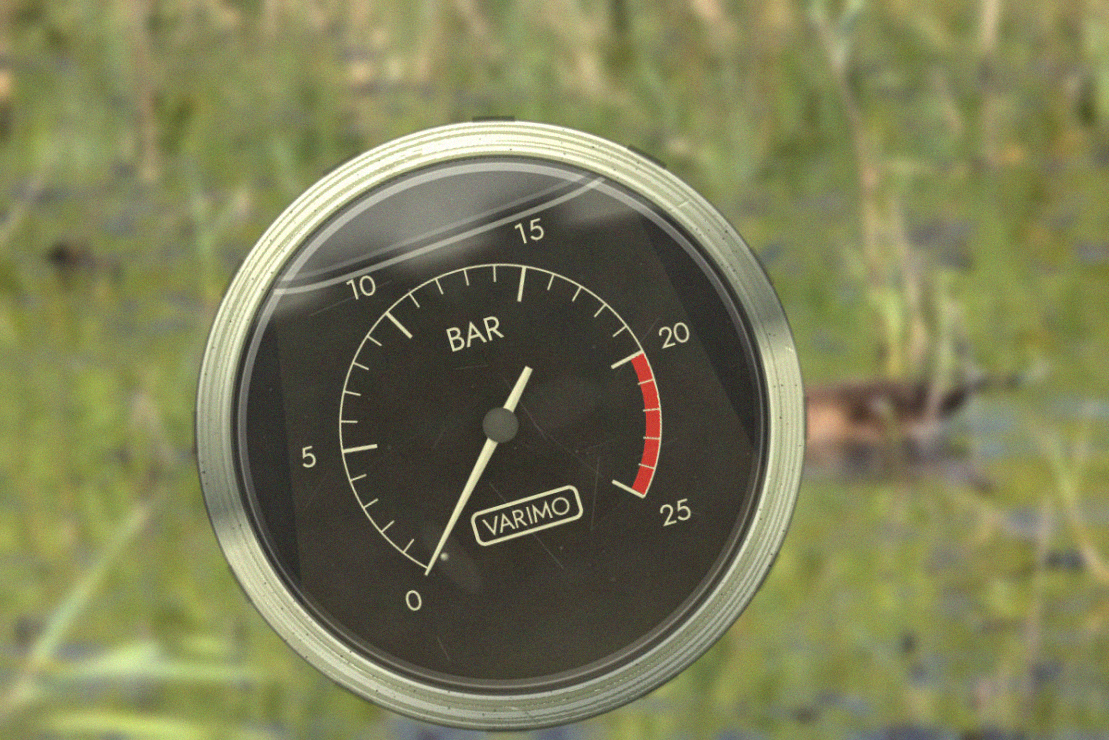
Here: 0
